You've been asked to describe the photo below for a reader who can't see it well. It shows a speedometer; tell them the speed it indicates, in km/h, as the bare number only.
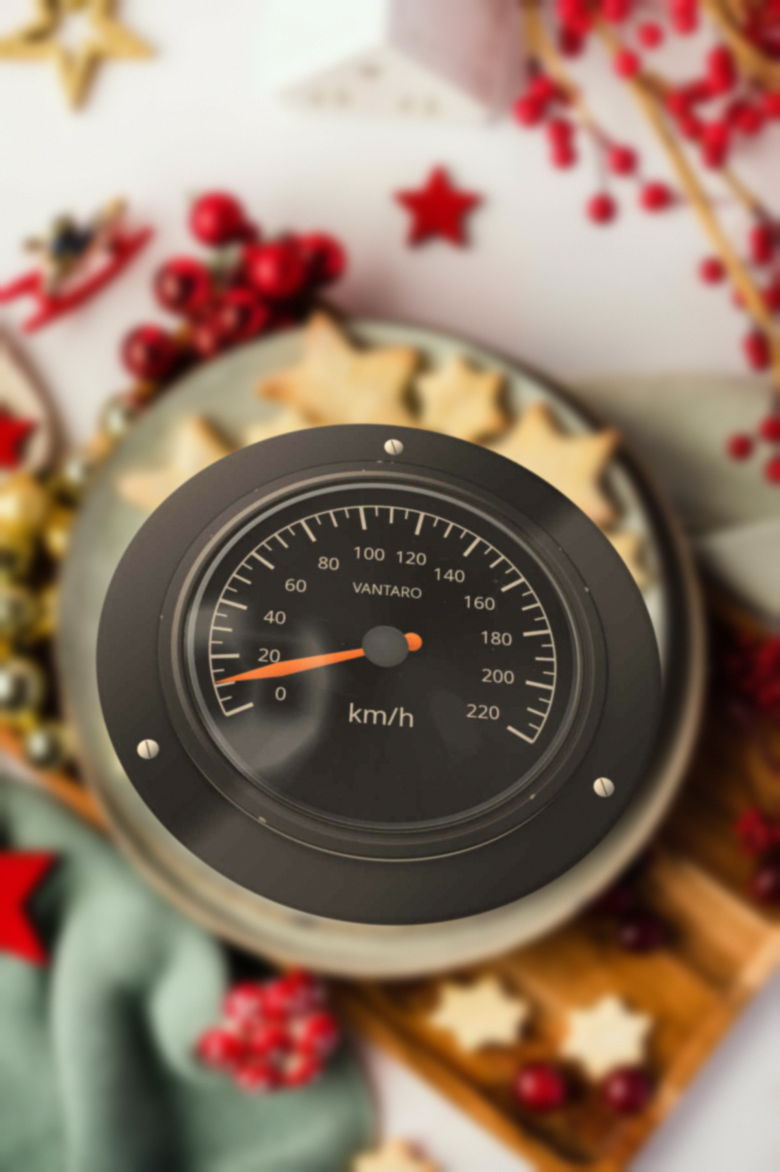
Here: 10
